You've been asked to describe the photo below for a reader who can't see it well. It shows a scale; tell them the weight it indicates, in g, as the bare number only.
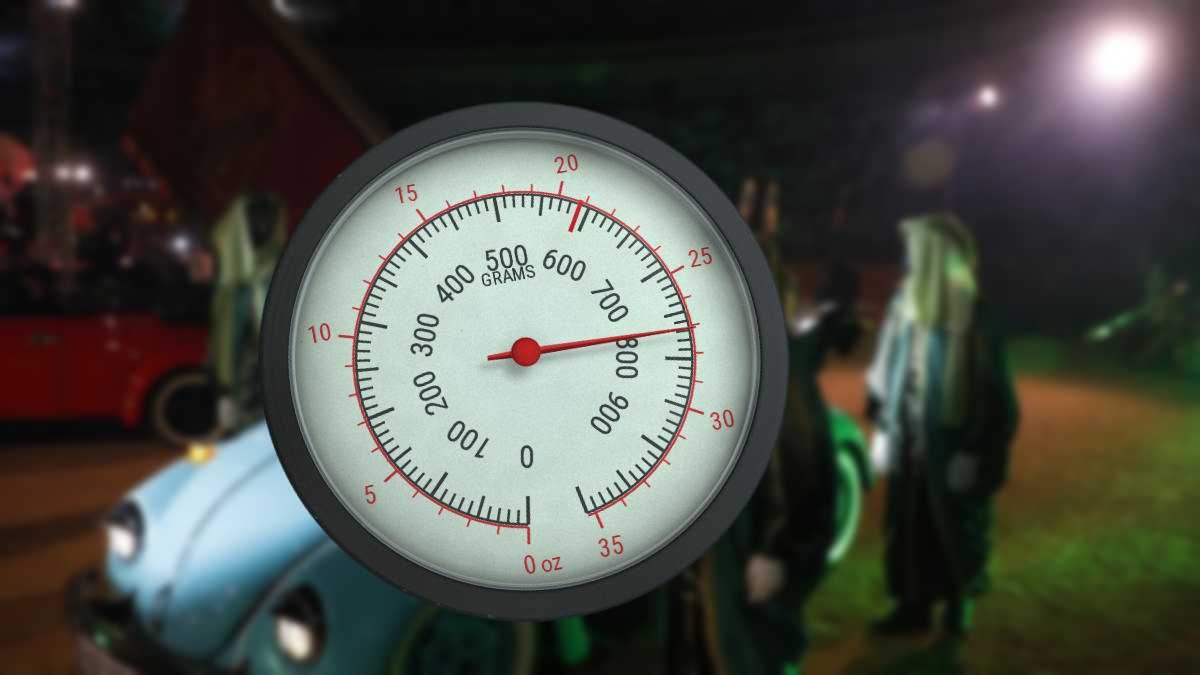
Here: 770
